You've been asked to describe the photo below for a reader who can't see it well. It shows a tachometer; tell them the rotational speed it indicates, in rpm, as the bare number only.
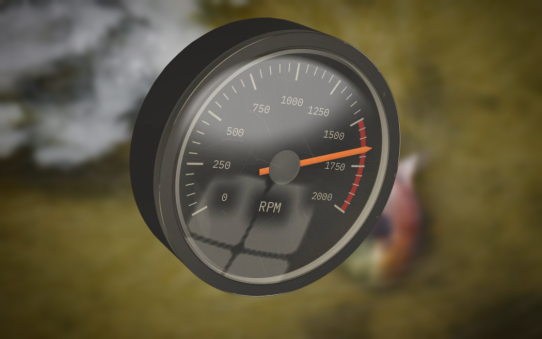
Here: 1650
